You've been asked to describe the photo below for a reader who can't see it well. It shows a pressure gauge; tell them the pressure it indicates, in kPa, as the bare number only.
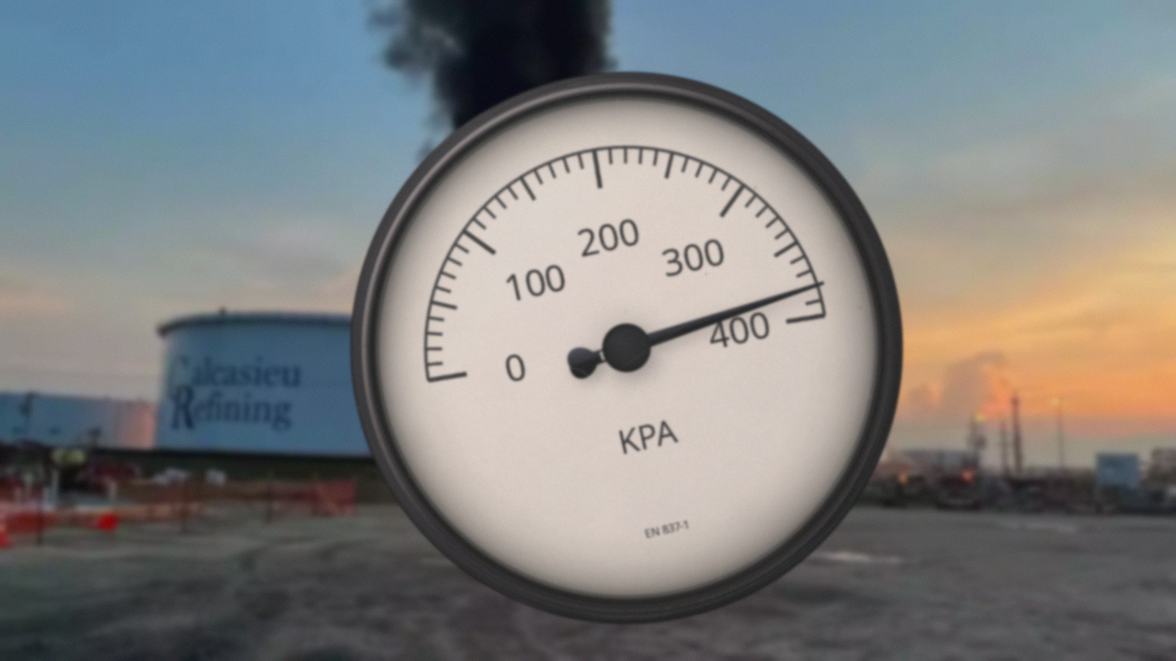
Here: 380
